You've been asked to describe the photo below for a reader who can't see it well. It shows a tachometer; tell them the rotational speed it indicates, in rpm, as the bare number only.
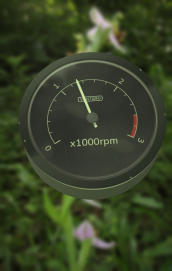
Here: 1300
